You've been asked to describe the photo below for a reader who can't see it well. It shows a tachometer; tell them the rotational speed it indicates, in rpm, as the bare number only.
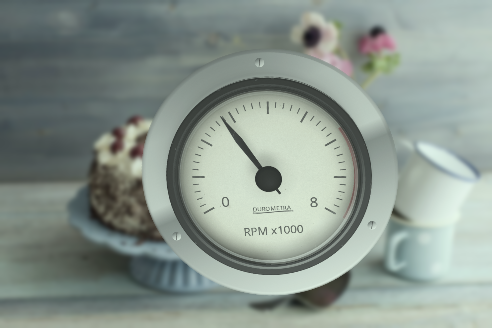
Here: 2800
